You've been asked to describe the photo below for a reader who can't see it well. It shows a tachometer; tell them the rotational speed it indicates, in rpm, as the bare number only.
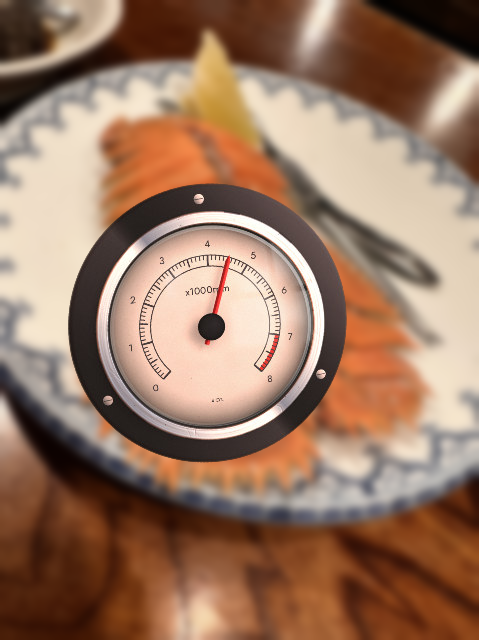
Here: 4500
